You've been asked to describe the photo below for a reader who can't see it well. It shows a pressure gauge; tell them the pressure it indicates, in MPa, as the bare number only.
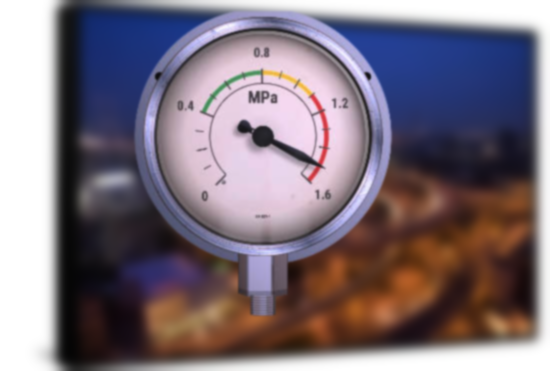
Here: 1.5
